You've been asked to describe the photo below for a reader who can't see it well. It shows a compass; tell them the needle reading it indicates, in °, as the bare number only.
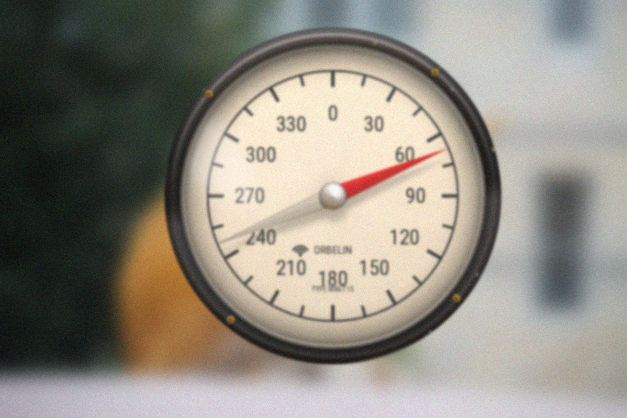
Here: 67.5
